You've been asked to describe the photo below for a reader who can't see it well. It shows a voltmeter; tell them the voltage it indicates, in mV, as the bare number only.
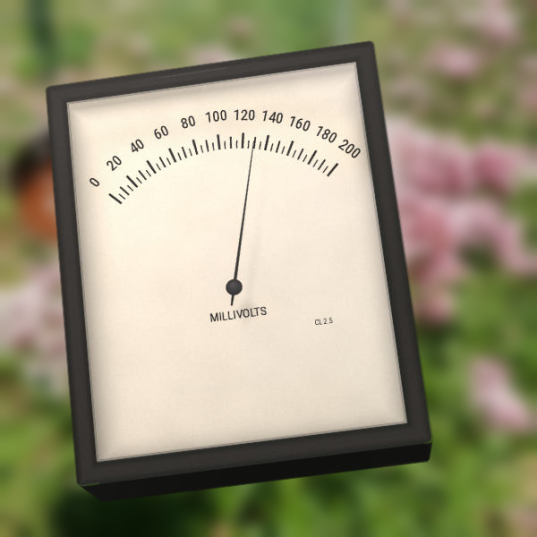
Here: 130
